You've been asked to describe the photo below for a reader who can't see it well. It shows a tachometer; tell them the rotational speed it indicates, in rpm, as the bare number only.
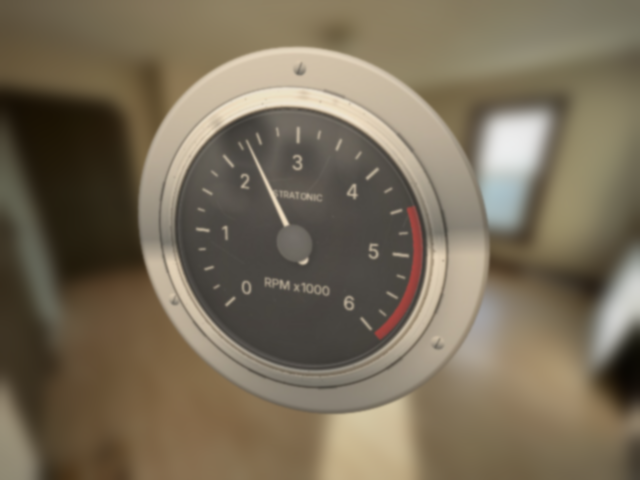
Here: 2375
